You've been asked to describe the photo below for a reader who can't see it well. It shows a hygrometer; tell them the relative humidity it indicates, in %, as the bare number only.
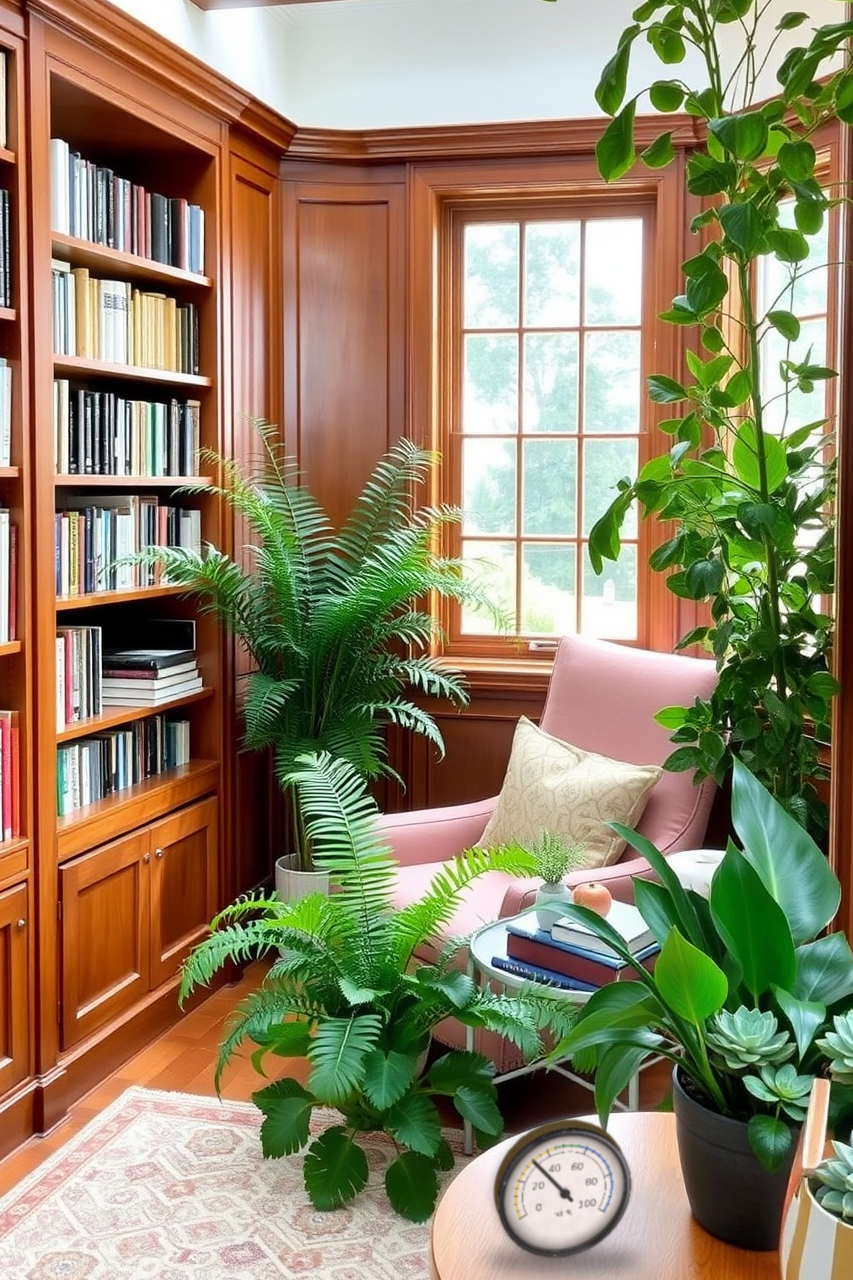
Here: 32
